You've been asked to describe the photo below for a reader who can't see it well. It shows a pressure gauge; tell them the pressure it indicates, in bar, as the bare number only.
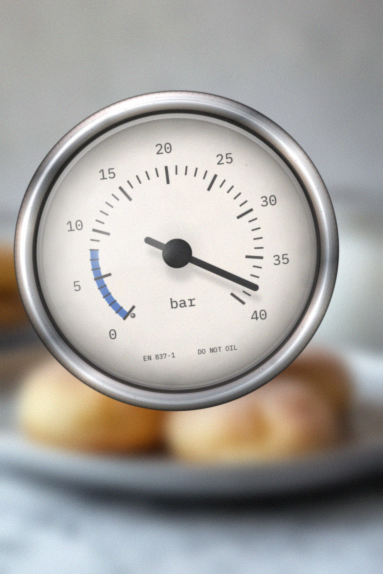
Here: 38
